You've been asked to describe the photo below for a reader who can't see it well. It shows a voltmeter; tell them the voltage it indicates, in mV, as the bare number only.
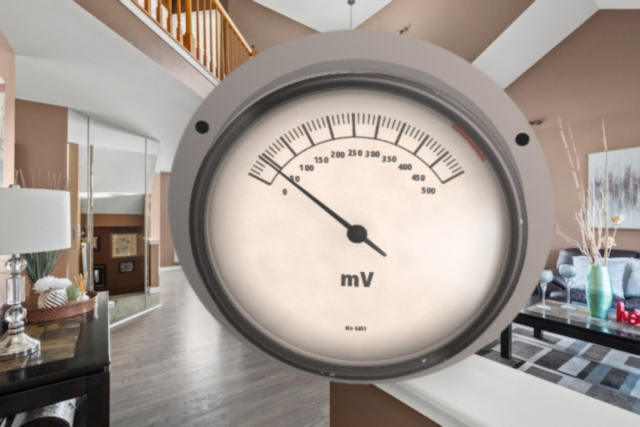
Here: 50
